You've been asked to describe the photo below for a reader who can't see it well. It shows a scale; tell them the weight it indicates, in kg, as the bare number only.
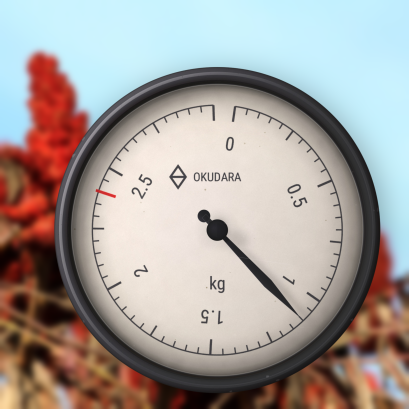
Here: 1.1
